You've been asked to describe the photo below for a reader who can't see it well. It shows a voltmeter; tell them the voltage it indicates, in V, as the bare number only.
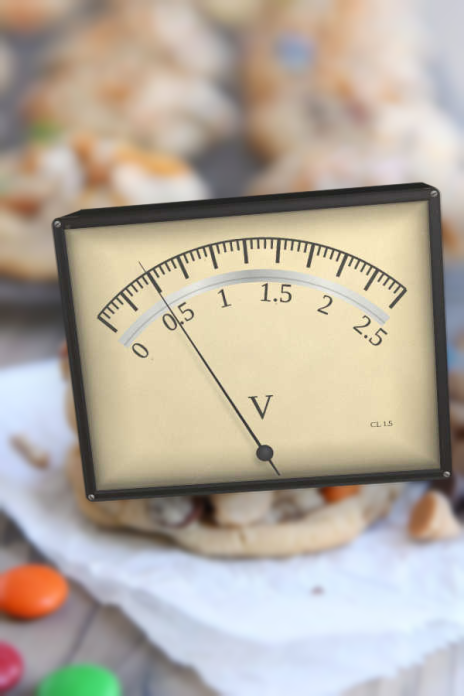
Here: 0.5
